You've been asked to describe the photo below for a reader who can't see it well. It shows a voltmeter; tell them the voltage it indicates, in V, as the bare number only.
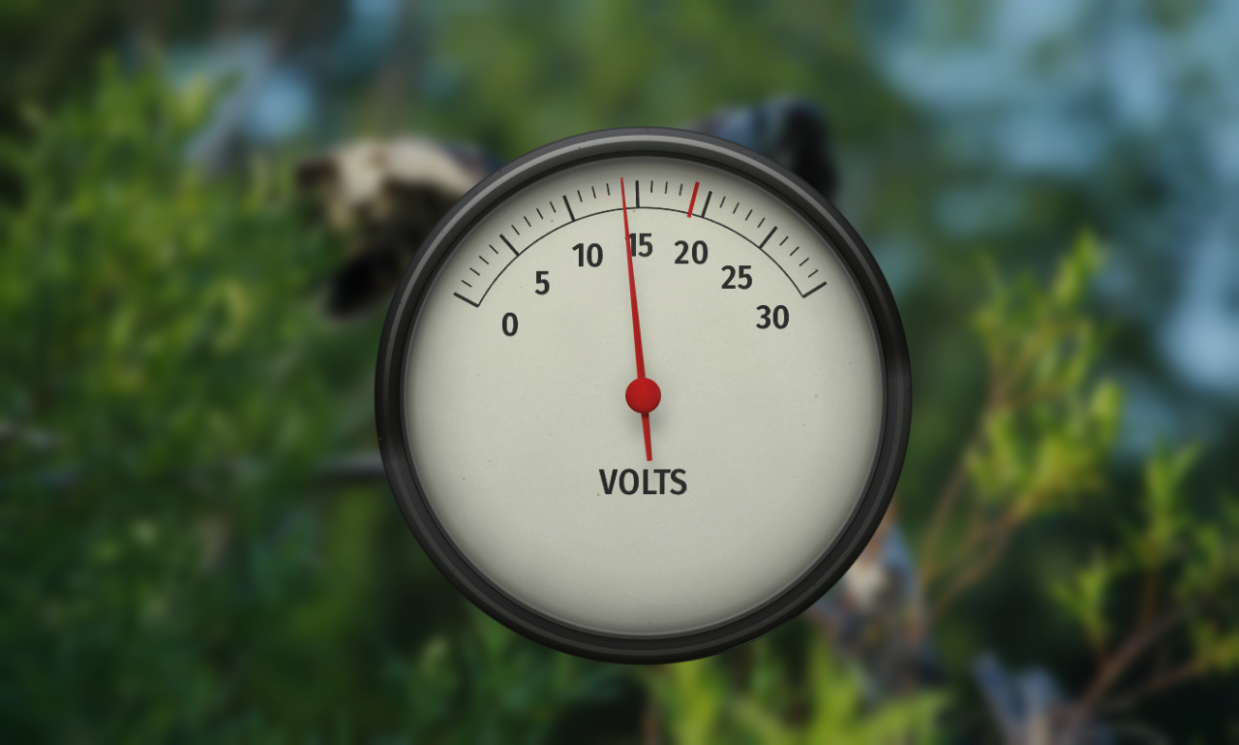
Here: 14
